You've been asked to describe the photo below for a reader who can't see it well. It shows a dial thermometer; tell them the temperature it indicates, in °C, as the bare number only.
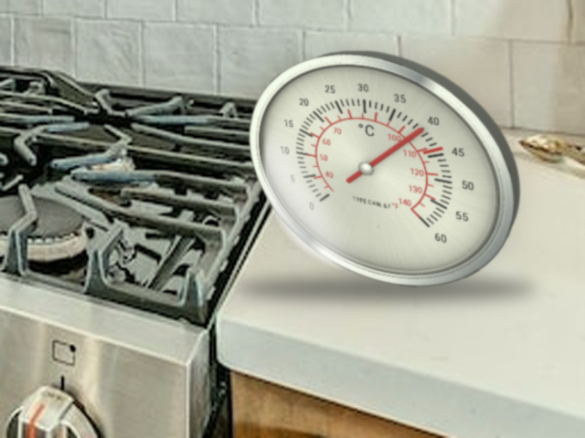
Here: 40
